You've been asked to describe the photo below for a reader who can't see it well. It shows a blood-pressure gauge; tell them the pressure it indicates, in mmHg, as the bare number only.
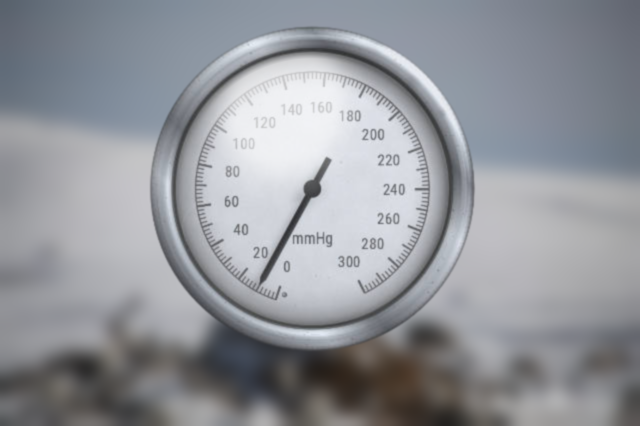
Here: 10
